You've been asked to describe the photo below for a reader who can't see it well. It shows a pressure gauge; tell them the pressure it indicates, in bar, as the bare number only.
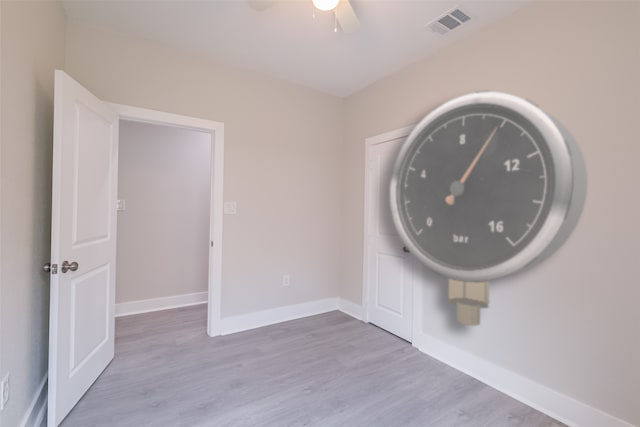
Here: 10
